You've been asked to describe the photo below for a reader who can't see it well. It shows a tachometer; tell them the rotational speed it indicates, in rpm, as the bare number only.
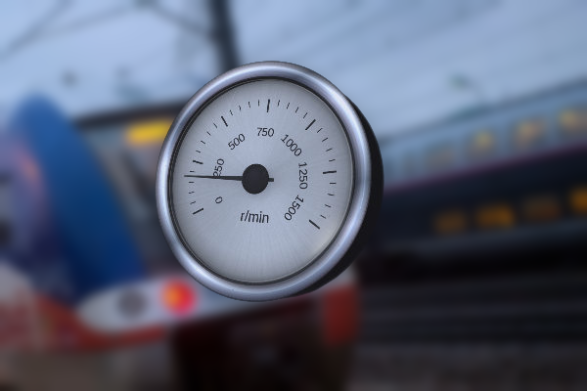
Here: 175
